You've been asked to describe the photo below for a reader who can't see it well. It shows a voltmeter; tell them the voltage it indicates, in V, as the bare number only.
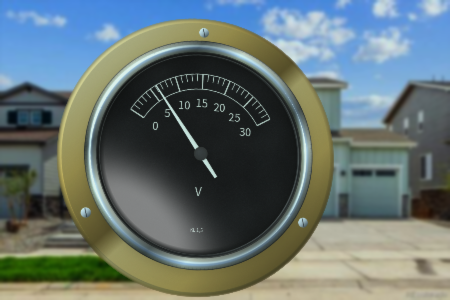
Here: 6
